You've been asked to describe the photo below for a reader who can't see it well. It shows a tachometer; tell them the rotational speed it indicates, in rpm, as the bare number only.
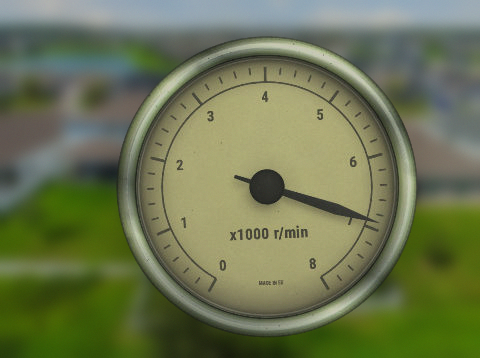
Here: 6900
